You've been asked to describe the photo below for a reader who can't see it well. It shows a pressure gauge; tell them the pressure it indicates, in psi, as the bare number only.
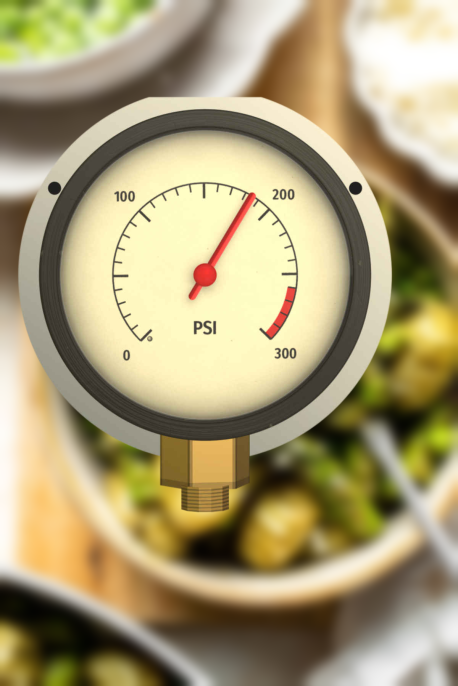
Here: 185
